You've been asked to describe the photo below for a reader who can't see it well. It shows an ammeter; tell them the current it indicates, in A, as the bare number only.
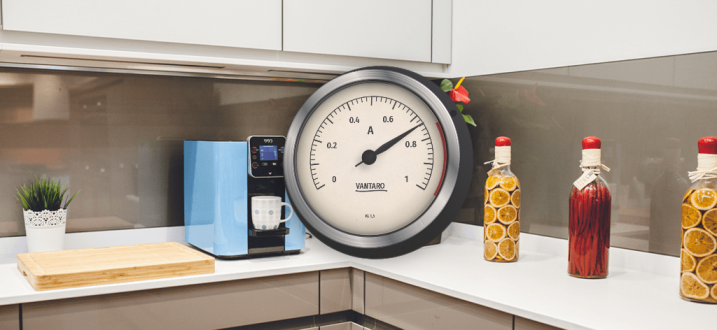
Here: 0.74
